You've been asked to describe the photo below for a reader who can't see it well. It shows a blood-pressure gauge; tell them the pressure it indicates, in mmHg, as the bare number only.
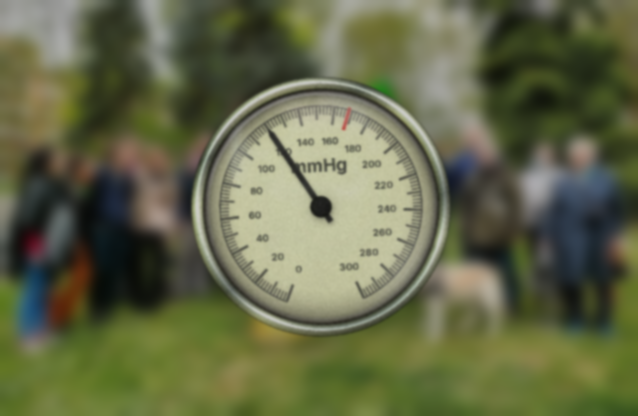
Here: 120
